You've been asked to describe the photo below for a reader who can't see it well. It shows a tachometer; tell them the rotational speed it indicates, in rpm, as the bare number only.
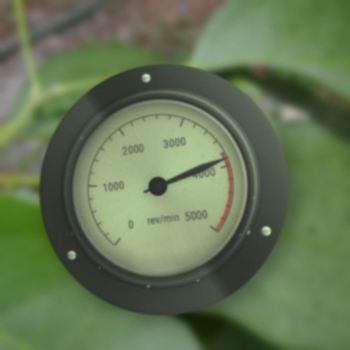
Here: 3900
